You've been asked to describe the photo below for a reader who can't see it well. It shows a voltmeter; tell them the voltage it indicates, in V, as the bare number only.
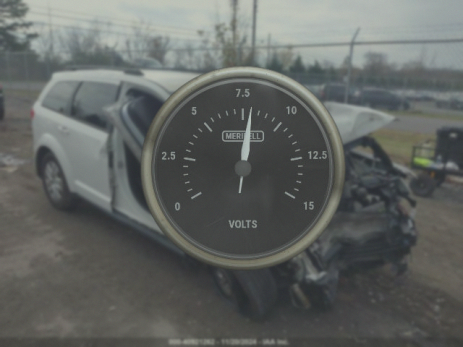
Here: 8
